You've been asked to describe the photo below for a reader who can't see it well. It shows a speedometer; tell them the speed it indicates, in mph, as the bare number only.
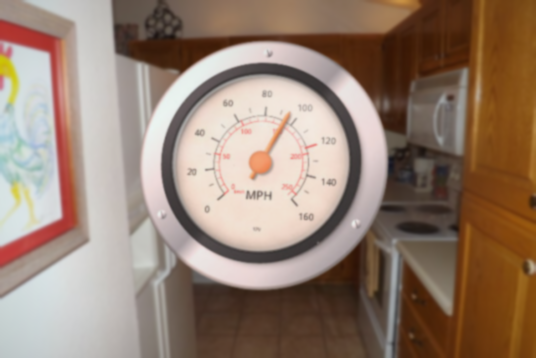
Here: 95
